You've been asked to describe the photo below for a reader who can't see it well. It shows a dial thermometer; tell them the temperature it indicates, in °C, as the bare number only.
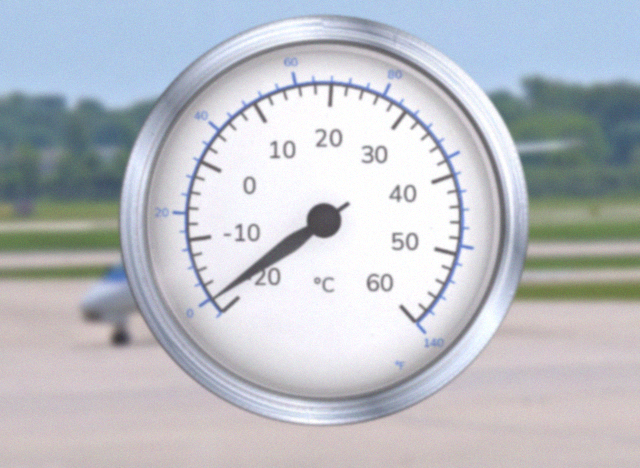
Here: -18
